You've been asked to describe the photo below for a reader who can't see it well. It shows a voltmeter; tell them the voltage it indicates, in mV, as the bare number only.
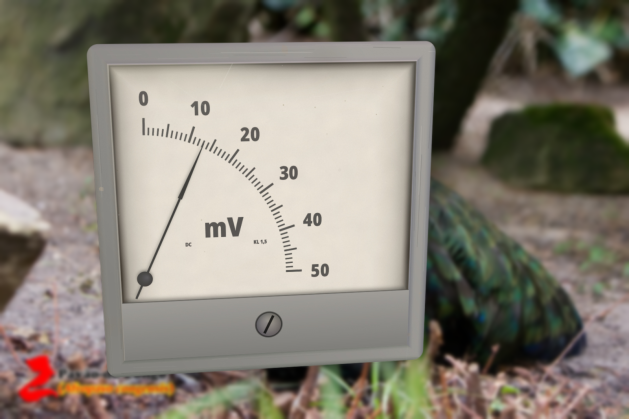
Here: 13
